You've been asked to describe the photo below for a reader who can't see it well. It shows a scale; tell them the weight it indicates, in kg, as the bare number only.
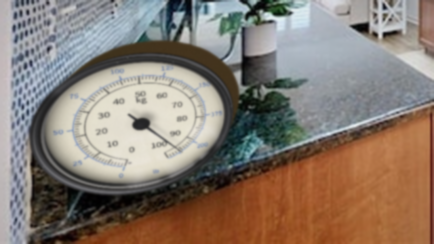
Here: 95
